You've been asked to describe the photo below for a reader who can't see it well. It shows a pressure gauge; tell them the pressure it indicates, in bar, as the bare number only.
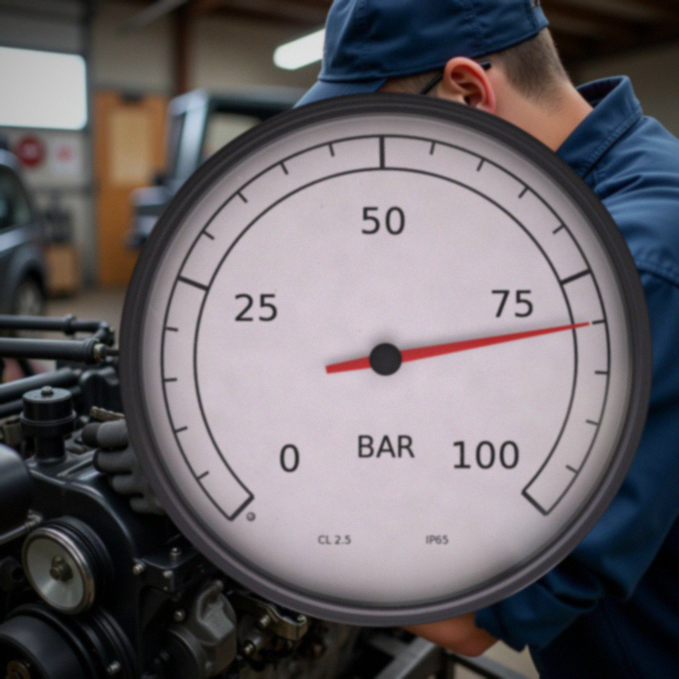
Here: 80
